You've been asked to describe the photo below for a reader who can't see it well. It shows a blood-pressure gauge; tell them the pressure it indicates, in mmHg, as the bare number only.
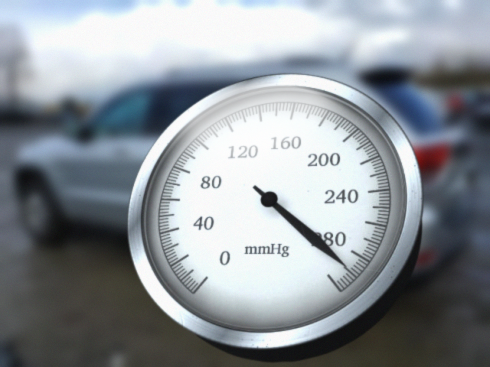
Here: 290
